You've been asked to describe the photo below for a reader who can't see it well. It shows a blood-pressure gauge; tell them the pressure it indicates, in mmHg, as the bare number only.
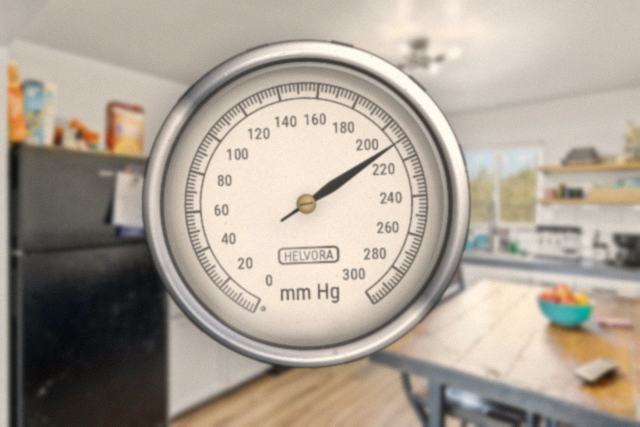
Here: 210
